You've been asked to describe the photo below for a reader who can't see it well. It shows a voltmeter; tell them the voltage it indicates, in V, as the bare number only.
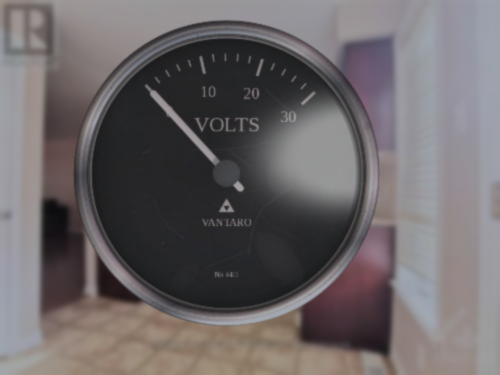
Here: 0
